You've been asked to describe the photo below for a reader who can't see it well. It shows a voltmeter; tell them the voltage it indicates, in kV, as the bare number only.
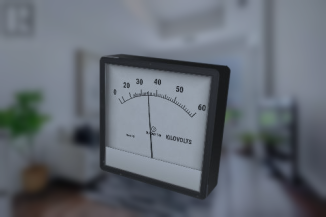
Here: 35
